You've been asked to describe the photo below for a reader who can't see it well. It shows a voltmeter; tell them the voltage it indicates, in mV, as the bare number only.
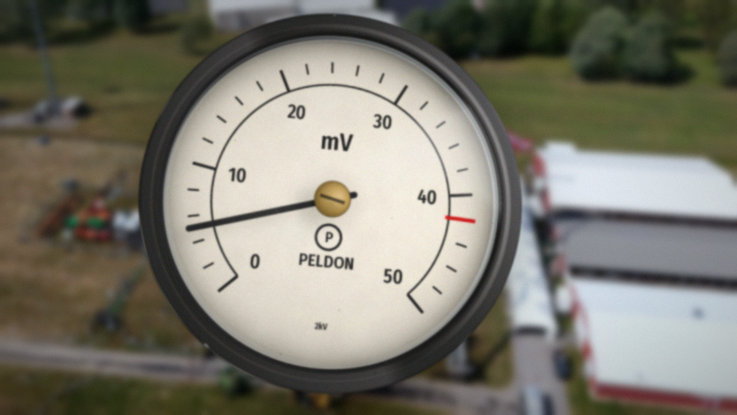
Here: 5
